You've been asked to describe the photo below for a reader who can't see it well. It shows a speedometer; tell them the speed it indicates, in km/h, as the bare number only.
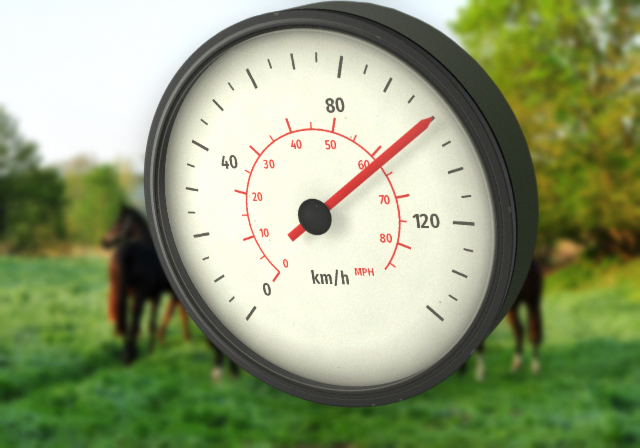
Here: 100
